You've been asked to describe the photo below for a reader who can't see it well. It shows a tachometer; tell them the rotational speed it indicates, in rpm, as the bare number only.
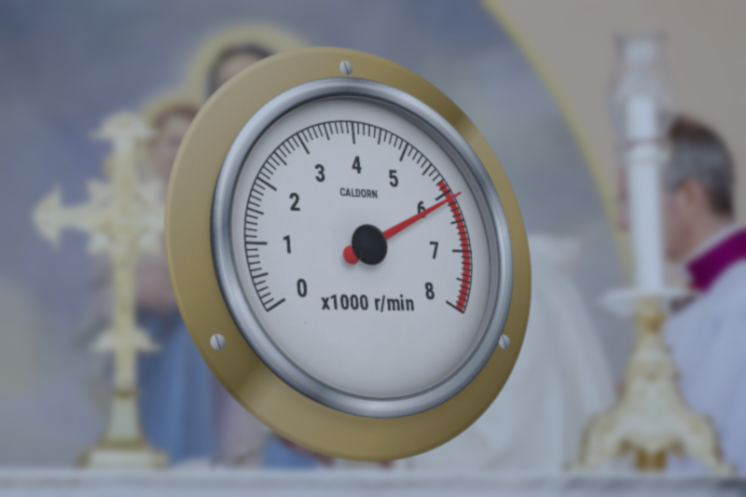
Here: 6100
